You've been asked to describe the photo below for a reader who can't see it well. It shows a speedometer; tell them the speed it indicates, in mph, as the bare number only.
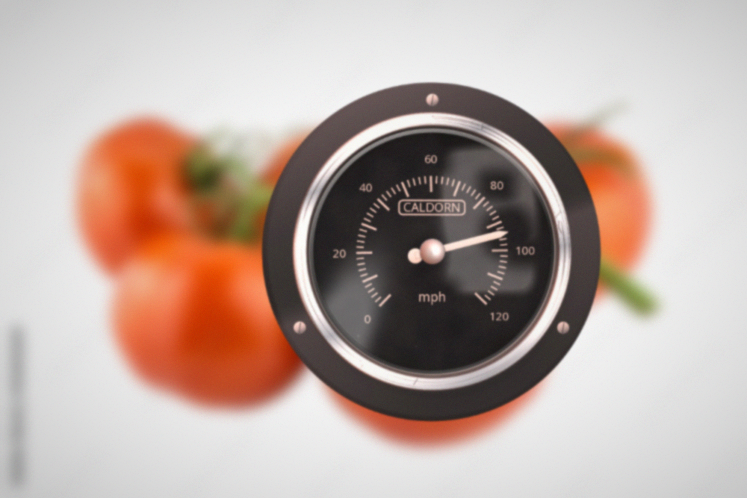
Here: 94
